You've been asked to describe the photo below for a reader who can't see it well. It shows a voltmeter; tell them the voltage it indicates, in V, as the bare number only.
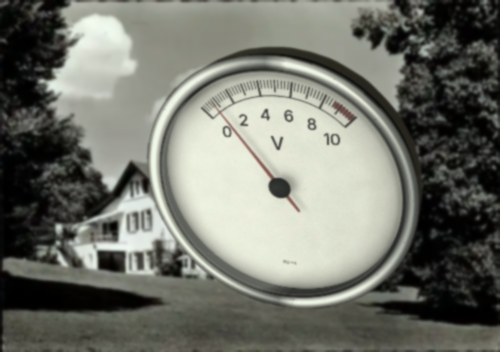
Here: 1
